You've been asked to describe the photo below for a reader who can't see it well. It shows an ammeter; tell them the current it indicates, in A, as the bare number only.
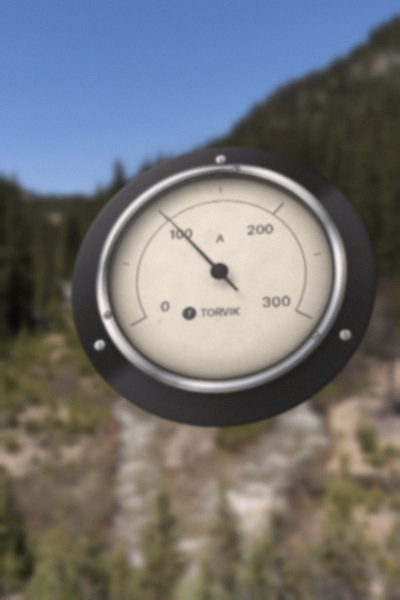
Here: 100
